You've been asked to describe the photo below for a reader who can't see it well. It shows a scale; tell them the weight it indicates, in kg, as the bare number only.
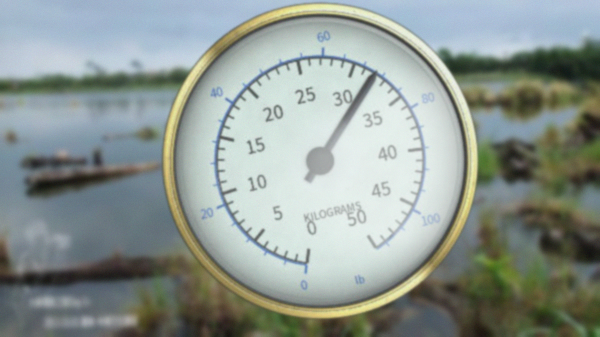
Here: 32
